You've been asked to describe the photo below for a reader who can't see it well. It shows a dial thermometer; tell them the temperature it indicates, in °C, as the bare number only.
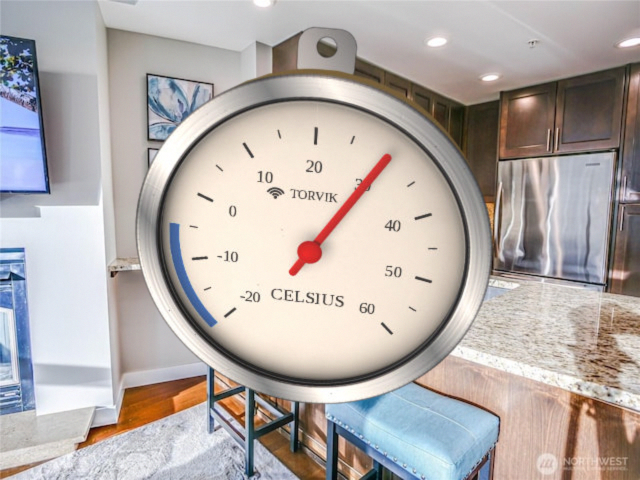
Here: 30
